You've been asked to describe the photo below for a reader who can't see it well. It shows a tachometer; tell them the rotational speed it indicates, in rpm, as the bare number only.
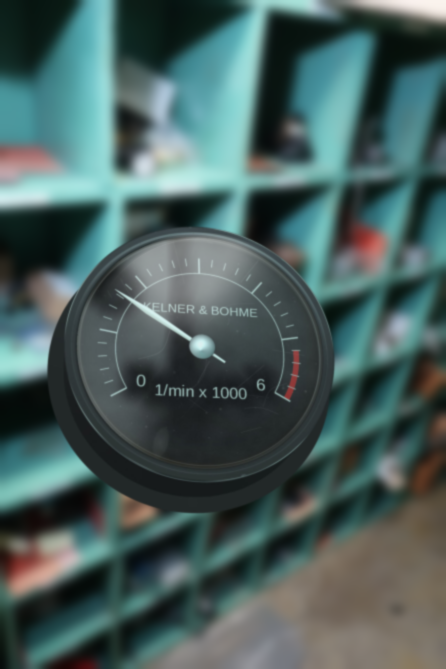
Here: 1600
